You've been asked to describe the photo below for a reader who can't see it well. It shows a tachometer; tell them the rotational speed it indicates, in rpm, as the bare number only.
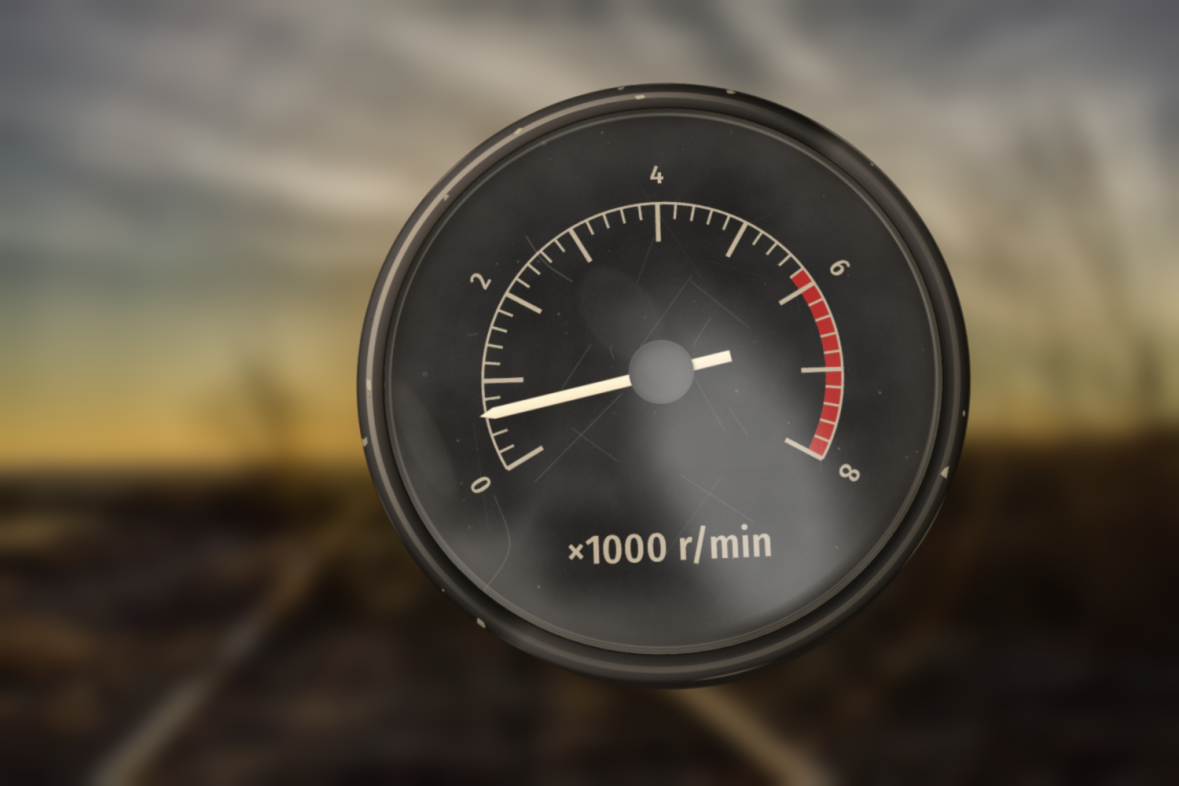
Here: 600
